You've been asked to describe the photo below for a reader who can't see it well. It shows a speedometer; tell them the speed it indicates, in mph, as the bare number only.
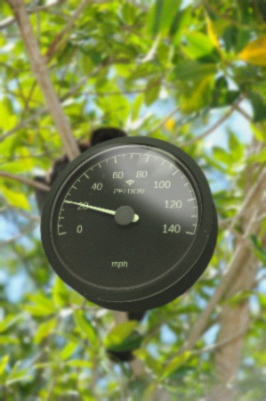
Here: 20
